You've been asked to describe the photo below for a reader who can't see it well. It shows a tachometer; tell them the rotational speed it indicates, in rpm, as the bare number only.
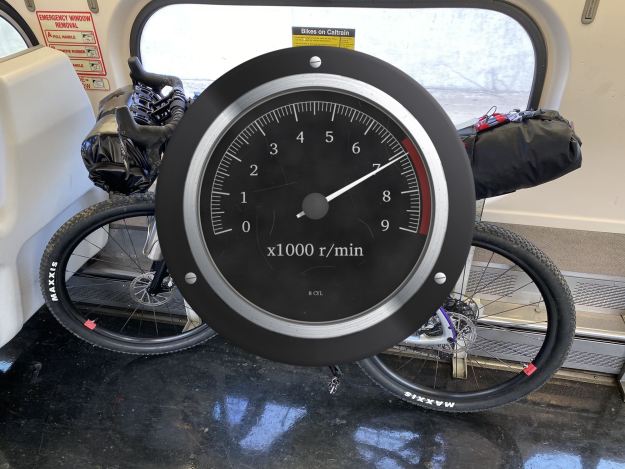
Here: 7100
